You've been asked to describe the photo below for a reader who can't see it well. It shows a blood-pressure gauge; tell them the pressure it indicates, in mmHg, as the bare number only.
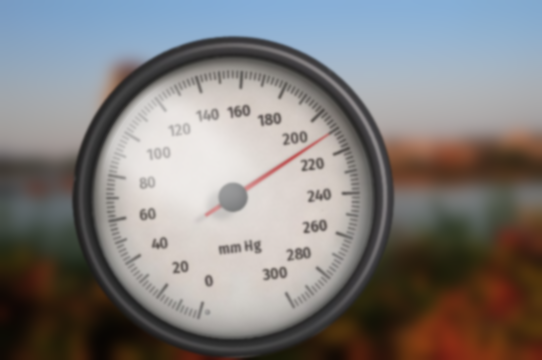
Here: 210
